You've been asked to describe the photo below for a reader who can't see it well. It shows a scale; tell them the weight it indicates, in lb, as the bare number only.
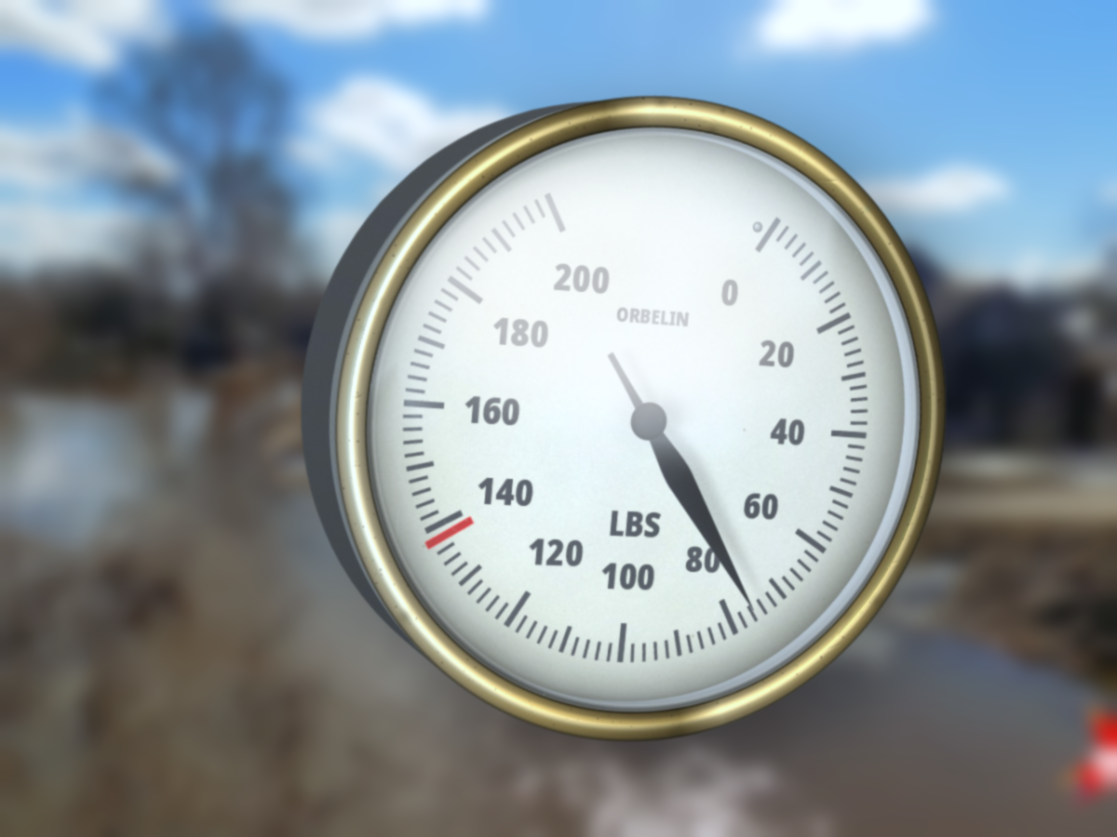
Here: 76
